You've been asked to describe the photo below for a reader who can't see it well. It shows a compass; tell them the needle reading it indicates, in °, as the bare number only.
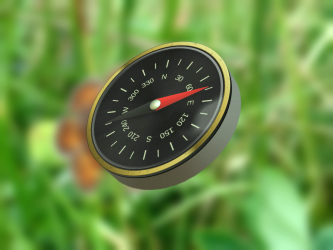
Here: 75
